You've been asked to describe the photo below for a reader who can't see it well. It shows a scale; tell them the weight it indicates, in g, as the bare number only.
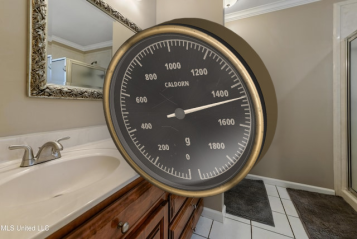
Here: 1460
